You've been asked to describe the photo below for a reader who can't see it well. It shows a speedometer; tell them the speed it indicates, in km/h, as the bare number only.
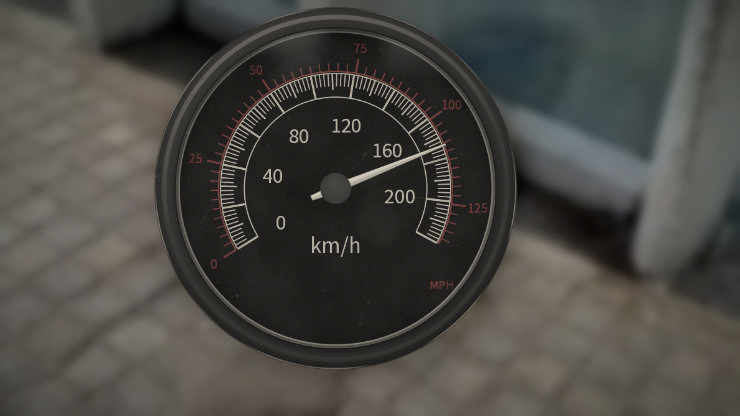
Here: 174
